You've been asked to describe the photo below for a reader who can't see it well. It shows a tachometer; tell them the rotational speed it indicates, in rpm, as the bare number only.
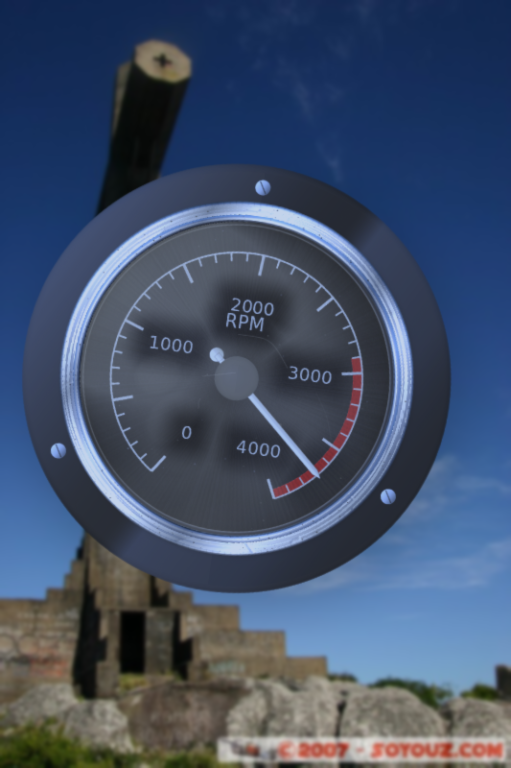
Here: 3700
